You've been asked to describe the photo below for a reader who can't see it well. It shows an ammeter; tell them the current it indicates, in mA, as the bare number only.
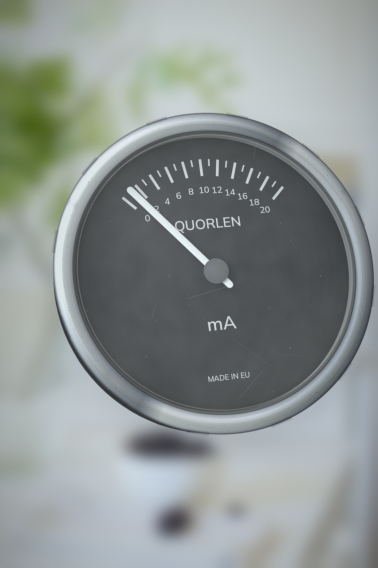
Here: 1
